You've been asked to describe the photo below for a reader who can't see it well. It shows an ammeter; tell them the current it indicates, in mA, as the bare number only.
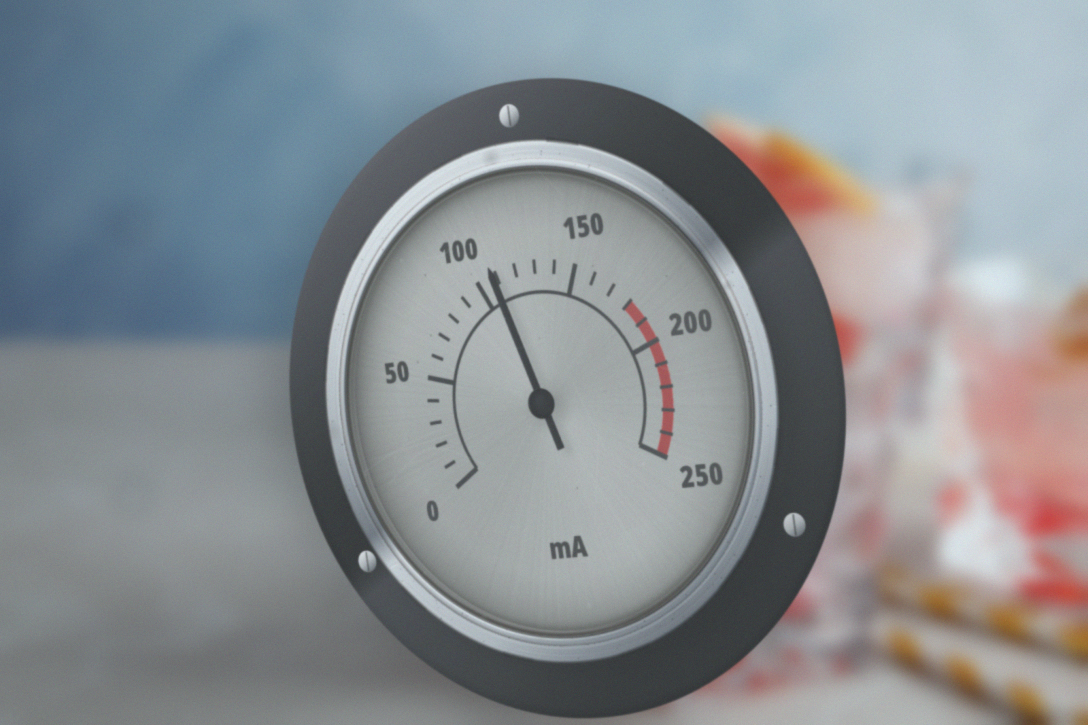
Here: 110
